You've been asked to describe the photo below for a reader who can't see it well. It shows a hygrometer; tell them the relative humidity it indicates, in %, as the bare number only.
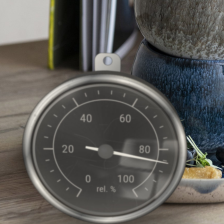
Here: 84
